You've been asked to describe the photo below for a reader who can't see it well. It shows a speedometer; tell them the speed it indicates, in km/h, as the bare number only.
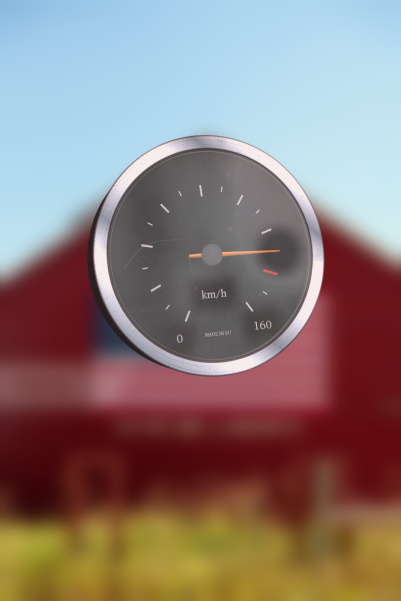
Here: 130
